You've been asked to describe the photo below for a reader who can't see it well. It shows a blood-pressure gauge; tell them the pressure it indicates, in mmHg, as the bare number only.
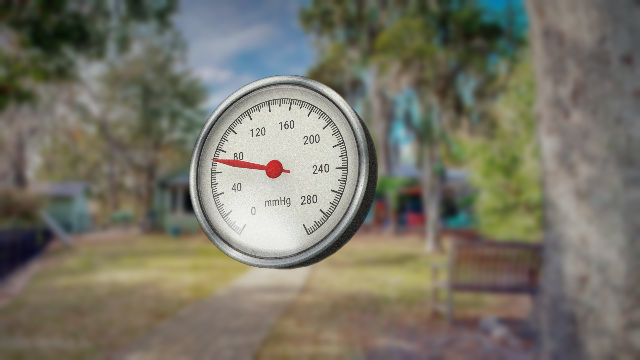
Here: 70
